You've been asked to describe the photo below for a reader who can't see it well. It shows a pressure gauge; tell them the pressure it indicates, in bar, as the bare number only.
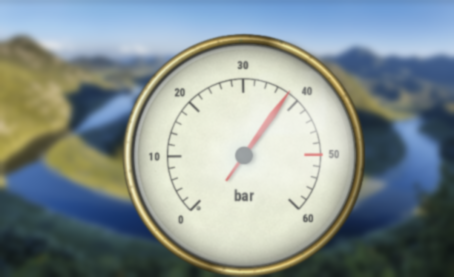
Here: 38
